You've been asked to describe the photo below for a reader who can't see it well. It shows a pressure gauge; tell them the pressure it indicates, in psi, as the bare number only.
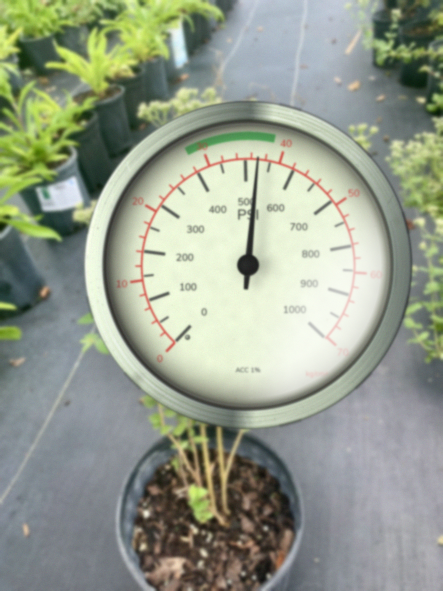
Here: 525
